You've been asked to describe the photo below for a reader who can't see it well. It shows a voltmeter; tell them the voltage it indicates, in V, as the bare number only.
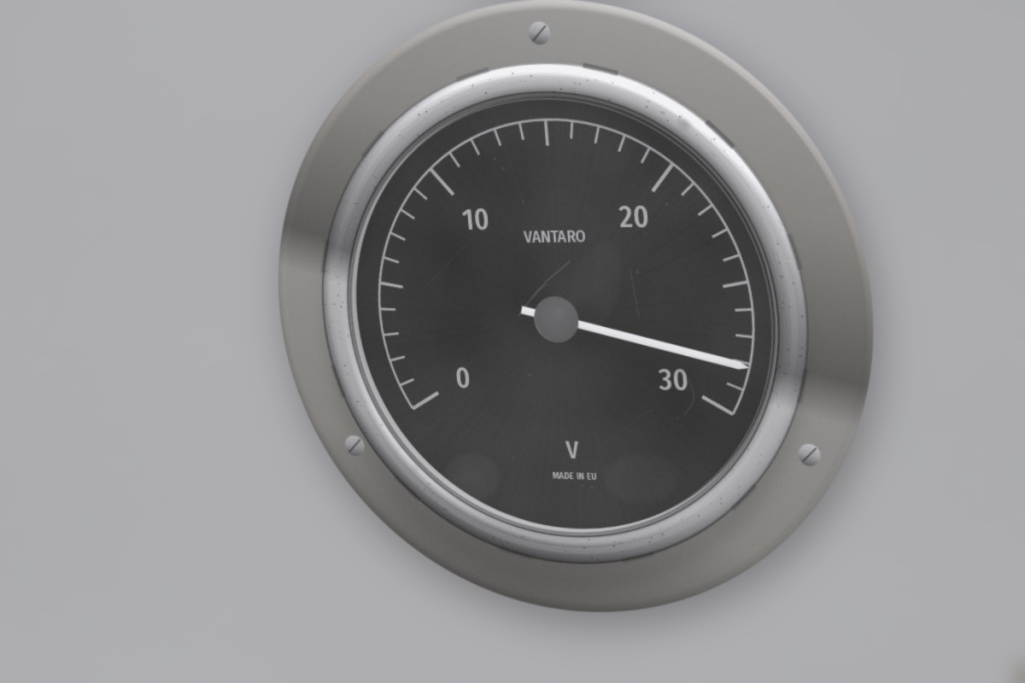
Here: 28
